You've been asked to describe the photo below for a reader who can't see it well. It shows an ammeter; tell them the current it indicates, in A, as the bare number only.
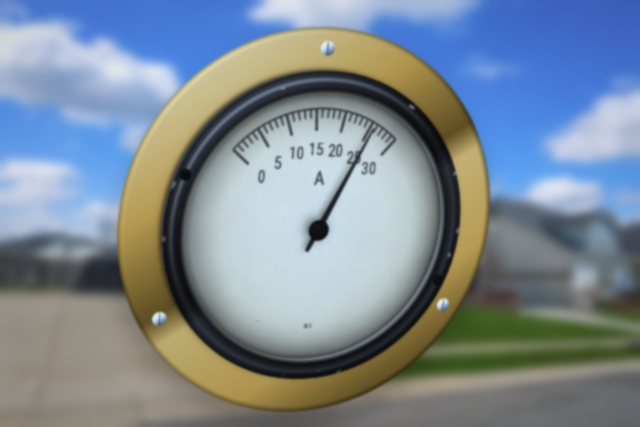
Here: 25
